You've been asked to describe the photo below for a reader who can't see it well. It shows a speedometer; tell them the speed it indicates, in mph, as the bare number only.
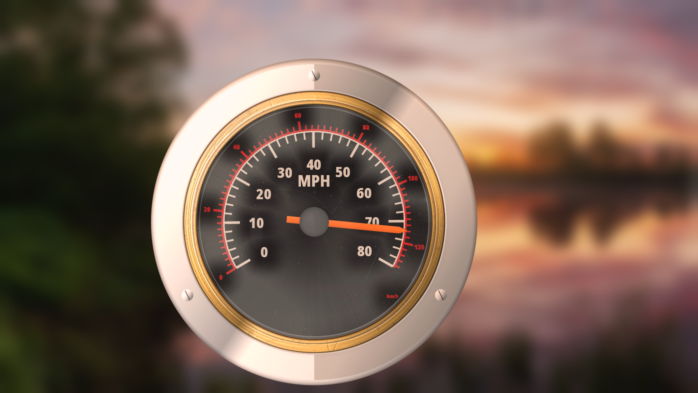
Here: 72
